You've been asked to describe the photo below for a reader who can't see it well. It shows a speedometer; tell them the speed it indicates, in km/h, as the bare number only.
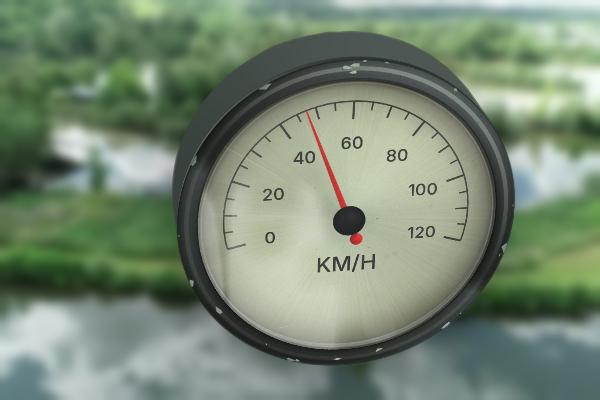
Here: 47.5
